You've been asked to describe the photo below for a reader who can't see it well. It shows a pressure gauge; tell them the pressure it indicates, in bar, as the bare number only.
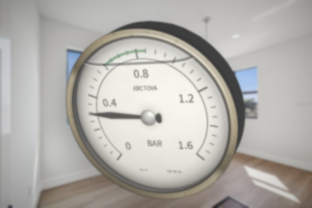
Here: 0.3
